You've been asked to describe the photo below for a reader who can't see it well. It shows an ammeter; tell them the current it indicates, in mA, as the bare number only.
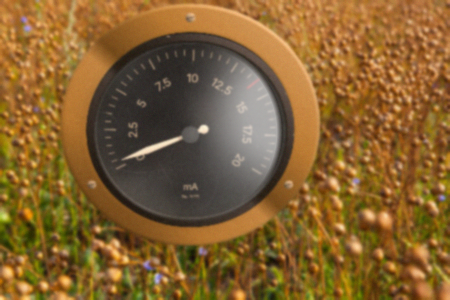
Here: 0.5
